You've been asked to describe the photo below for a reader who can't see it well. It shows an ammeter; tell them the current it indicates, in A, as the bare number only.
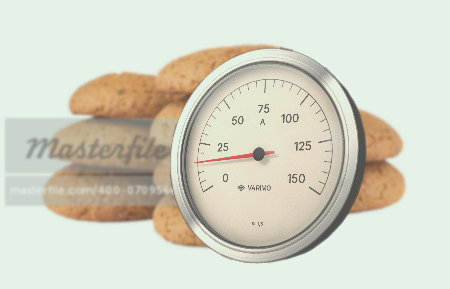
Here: 15
